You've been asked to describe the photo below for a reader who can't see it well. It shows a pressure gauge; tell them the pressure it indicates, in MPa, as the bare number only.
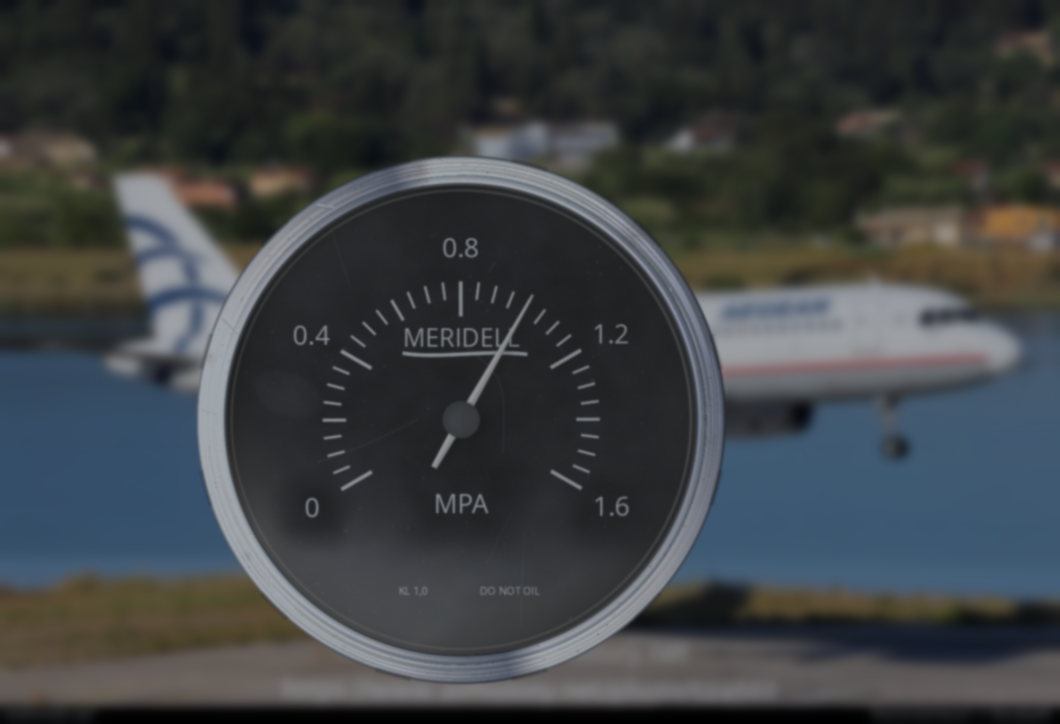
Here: 1
